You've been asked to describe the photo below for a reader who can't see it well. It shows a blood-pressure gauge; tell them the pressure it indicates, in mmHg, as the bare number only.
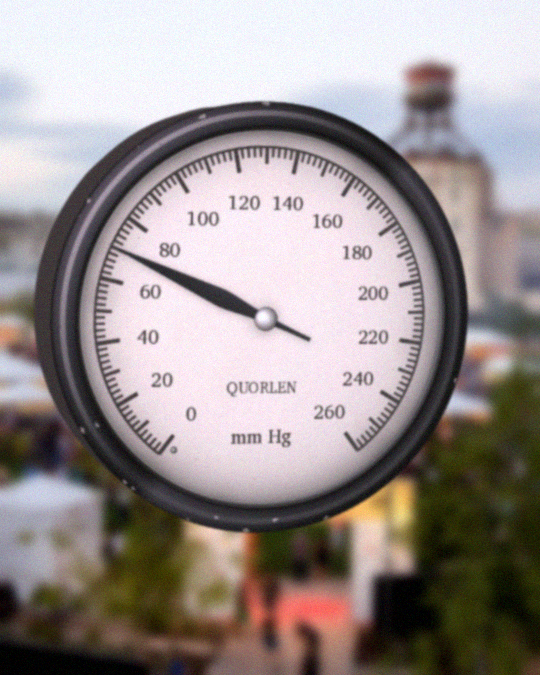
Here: 70
